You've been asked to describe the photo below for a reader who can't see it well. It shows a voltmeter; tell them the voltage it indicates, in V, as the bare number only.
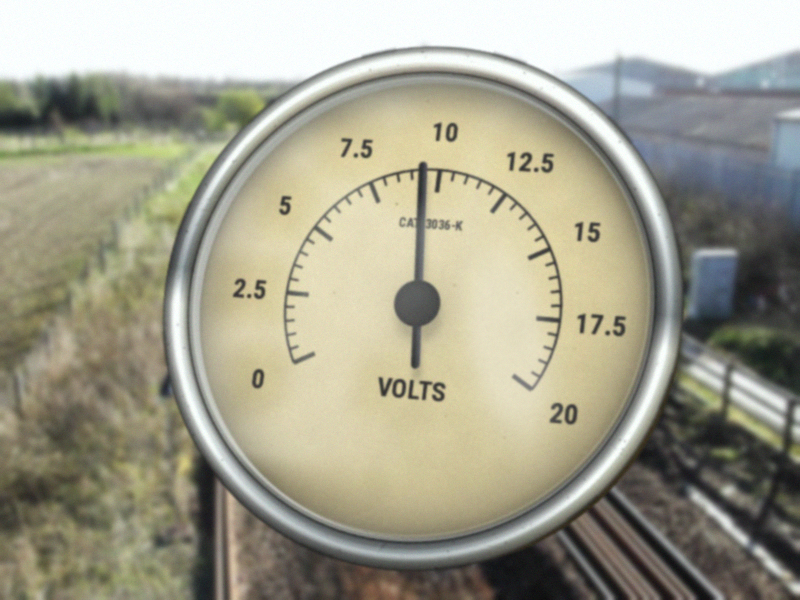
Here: 9.5
